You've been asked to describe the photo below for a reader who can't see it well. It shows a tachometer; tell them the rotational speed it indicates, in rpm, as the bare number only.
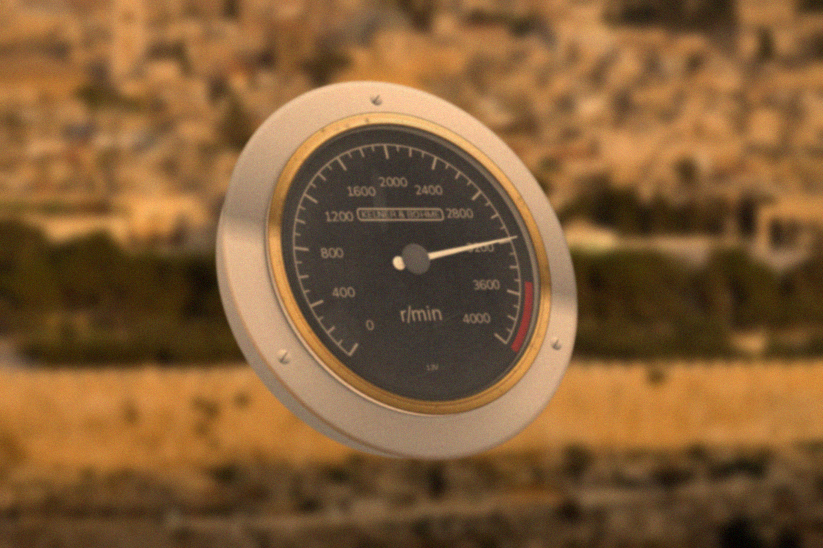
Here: 3200
